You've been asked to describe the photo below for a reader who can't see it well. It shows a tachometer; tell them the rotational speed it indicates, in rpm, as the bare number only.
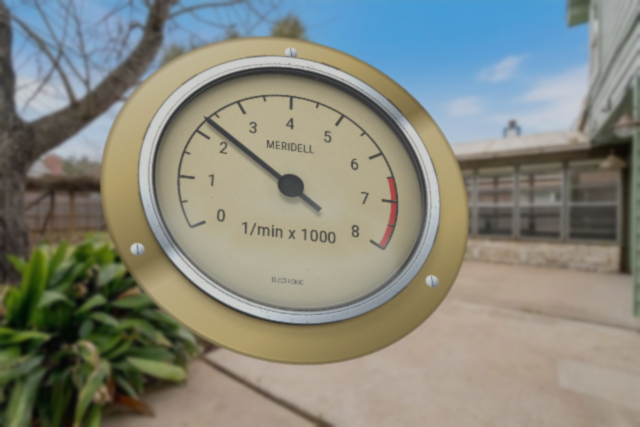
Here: 2250
